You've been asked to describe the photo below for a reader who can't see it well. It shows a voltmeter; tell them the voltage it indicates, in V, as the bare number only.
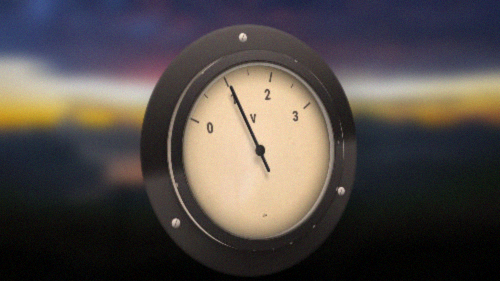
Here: 1
